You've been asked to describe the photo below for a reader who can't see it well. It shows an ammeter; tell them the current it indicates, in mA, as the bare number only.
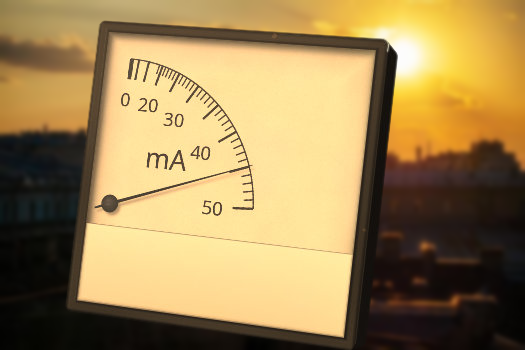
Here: 45
